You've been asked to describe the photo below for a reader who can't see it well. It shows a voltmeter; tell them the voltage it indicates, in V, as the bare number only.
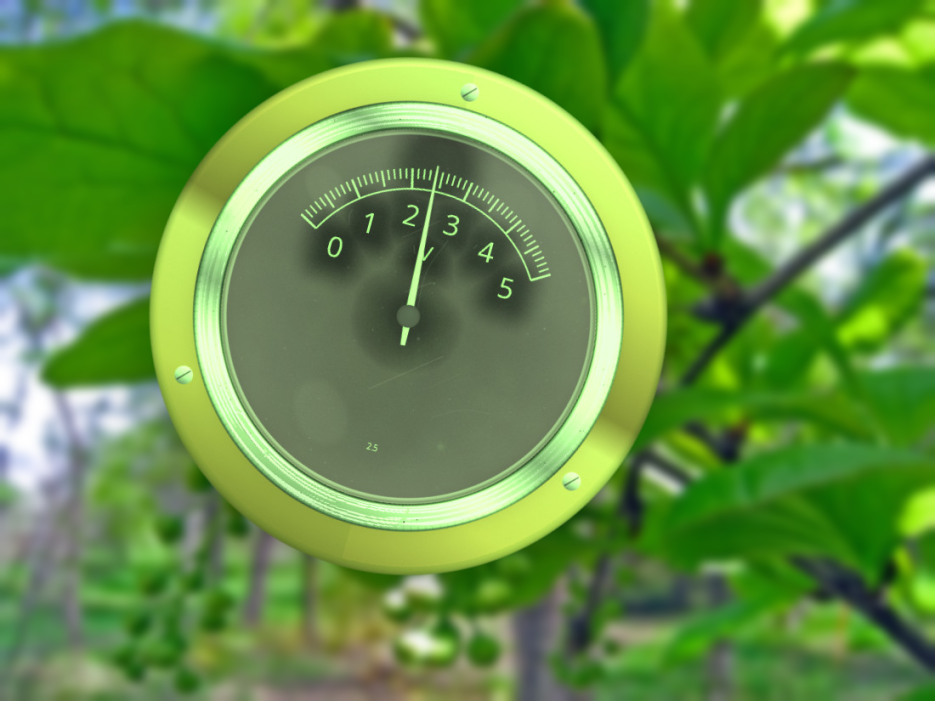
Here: 2.4
